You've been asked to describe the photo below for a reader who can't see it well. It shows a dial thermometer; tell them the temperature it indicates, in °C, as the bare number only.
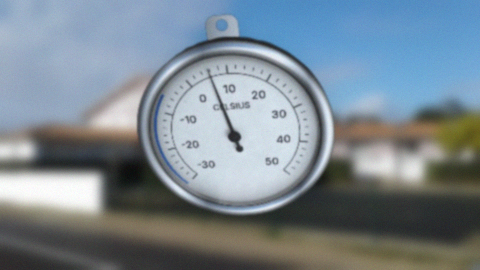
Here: 6
